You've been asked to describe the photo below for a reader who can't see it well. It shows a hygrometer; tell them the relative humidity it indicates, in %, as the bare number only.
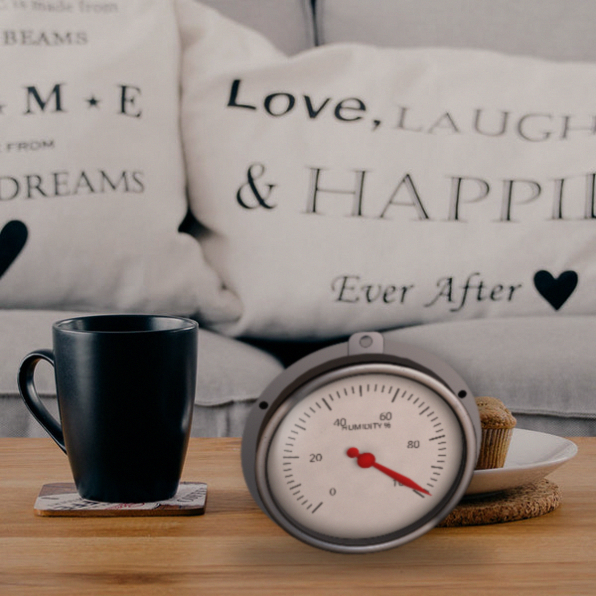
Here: 98
